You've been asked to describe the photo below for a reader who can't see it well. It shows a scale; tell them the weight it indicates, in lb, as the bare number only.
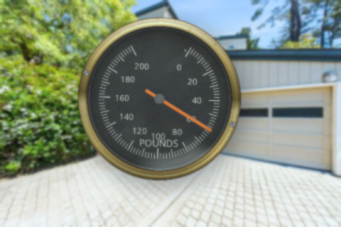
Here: 60
